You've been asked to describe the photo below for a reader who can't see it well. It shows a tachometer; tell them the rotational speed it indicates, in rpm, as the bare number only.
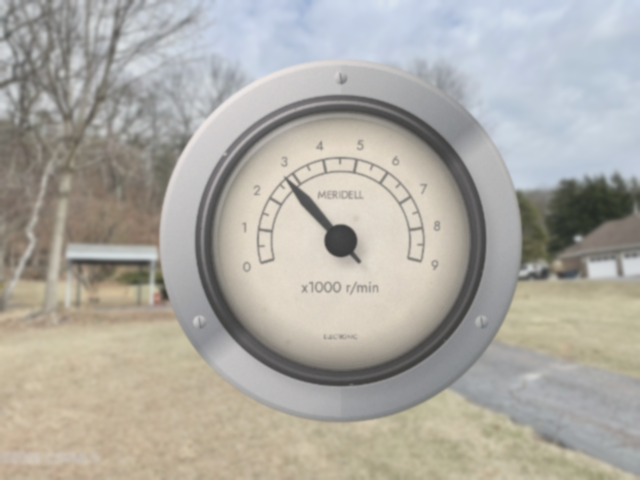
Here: 2750
